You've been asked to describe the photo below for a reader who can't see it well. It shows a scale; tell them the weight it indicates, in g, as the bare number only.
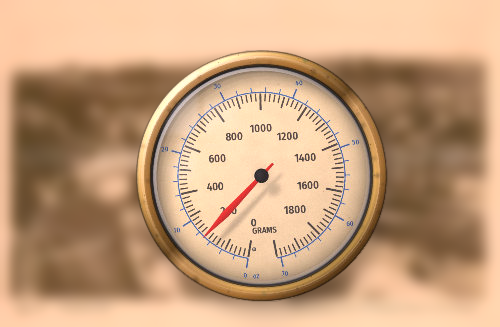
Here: 200
